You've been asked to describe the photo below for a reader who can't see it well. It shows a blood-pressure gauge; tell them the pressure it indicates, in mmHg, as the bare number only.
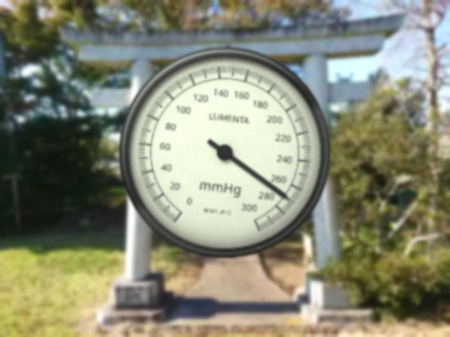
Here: 270
